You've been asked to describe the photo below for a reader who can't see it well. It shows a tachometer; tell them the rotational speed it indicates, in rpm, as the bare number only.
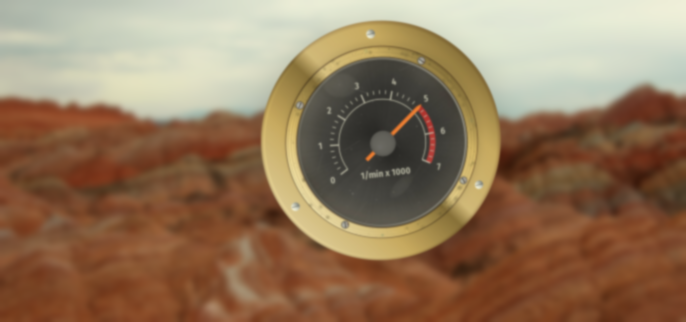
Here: 5000
